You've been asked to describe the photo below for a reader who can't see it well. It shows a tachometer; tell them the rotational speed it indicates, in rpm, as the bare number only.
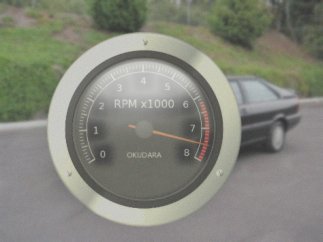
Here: 7500
